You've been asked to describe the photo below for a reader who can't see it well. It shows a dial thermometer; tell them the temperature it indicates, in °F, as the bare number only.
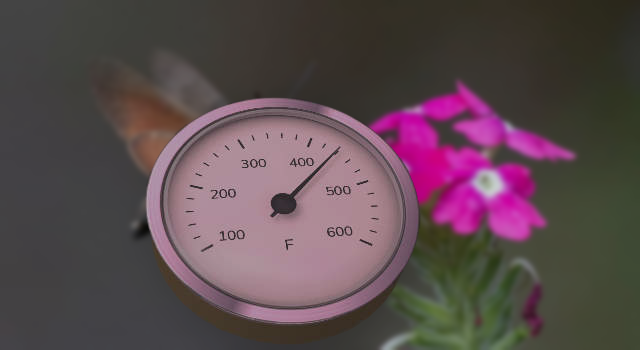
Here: 440
